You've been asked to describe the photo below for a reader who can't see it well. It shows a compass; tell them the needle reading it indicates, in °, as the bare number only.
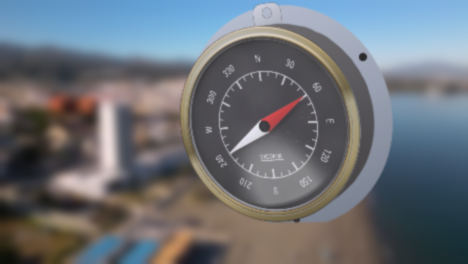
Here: 60
